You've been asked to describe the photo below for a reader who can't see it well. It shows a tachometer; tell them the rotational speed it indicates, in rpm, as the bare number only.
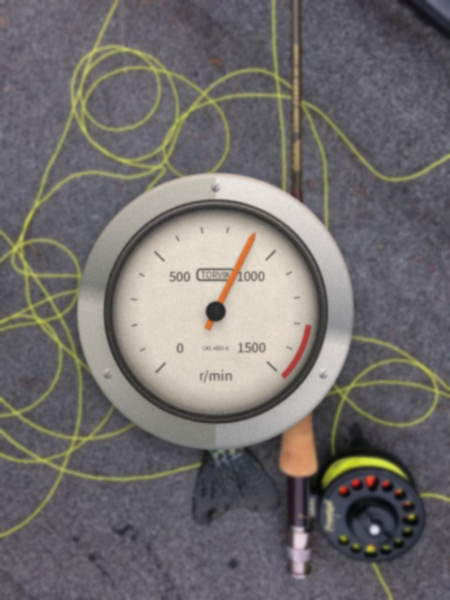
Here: 900
